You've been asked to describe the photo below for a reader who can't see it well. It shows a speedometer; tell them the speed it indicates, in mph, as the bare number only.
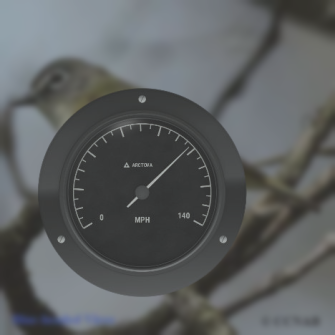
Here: 97.5
